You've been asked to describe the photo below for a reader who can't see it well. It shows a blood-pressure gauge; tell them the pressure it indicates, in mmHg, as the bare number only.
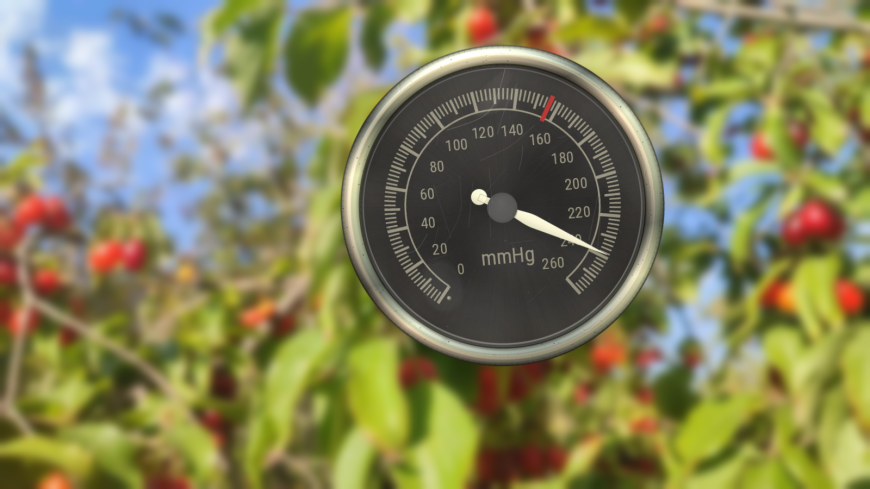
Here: 238
